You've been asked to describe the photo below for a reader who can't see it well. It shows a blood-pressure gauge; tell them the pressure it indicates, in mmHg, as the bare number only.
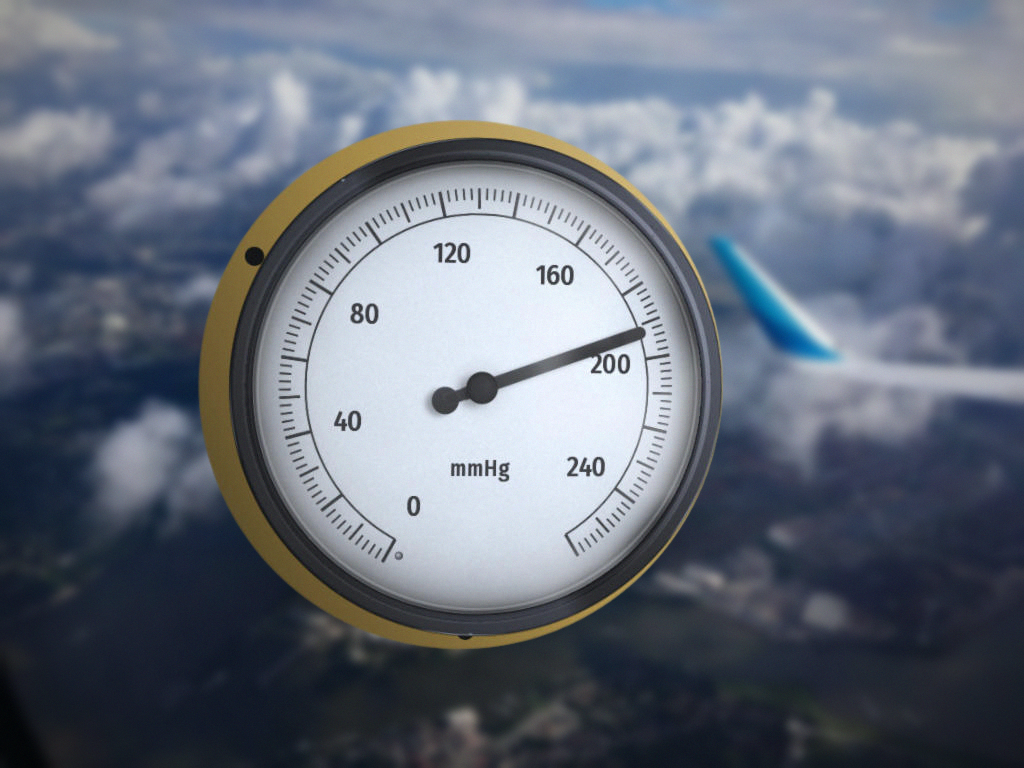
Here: 192
